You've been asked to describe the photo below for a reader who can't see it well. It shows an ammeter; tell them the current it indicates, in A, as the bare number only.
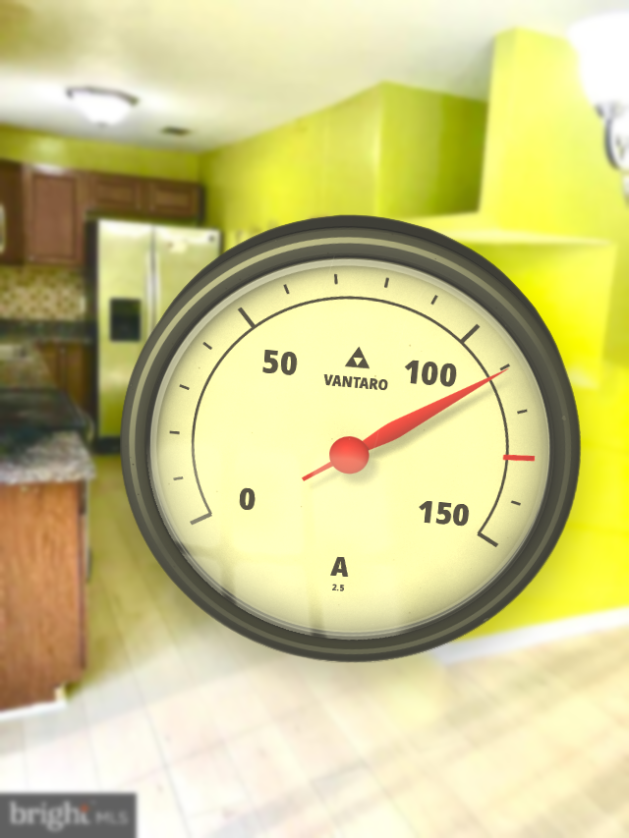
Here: 110
